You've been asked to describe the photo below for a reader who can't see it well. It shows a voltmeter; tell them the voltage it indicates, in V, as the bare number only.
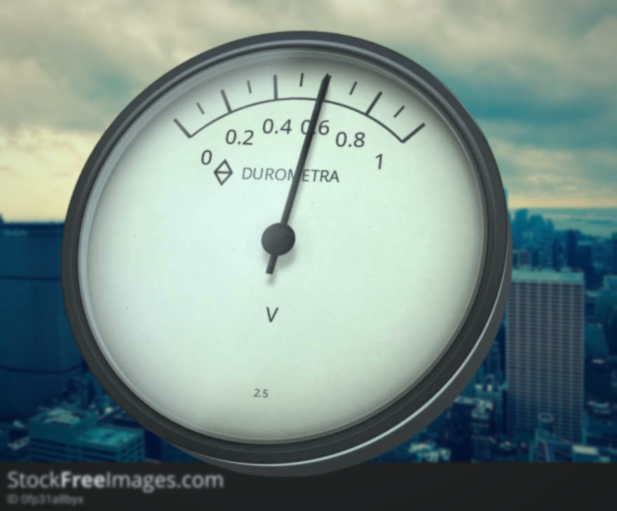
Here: 0.6
